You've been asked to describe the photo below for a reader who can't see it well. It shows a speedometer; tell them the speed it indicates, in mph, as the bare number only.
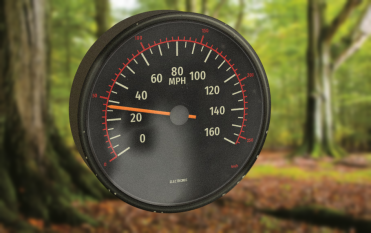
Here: 27.5
